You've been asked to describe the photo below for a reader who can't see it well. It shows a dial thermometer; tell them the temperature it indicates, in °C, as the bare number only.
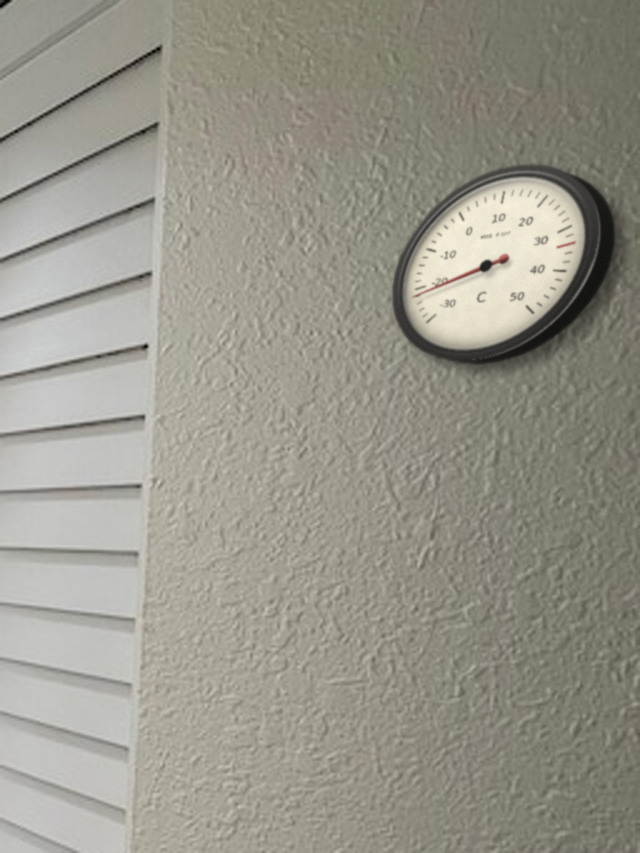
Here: -22
